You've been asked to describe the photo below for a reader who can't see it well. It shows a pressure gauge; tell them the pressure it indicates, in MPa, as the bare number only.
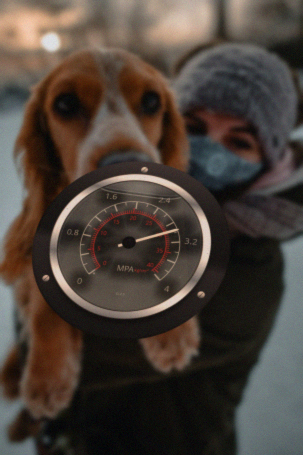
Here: 3
